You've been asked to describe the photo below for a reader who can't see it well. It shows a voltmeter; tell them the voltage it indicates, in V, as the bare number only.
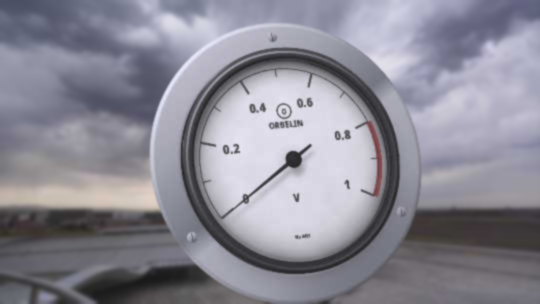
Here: 0
